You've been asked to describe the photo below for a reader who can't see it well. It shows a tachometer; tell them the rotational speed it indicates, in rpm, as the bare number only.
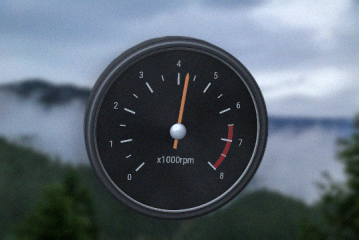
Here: 4250
